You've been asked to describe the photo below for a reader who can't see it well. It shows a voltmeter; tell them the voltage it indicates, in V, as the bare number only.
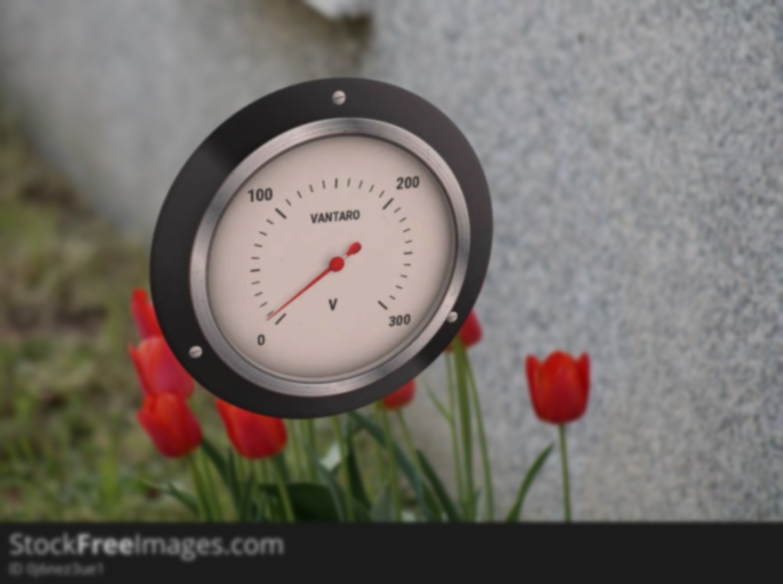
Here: 10
